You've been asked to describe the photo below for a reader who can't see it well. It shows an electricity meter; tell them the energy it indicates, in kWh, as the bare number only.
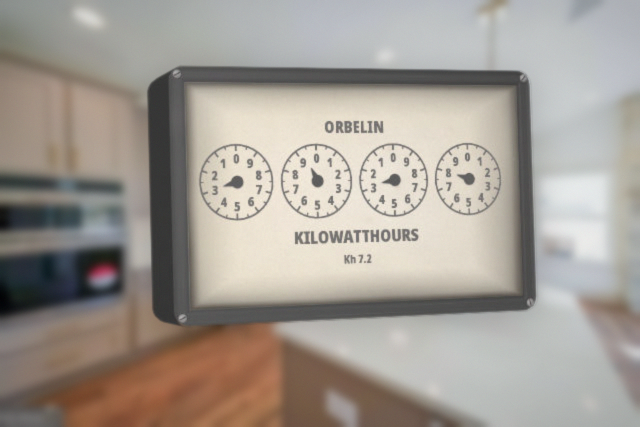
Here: 2928
